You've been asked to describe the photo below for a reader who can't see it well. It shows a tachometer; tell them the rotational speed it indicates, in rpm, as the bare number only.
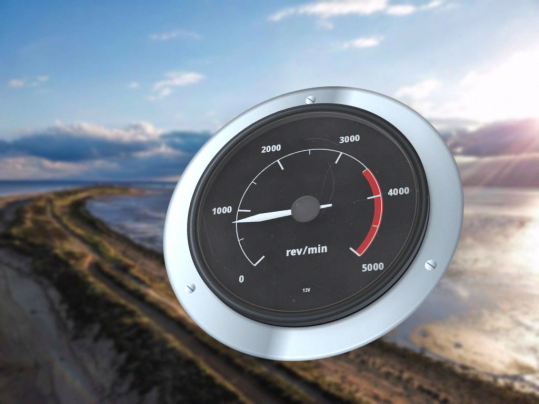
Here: 750
